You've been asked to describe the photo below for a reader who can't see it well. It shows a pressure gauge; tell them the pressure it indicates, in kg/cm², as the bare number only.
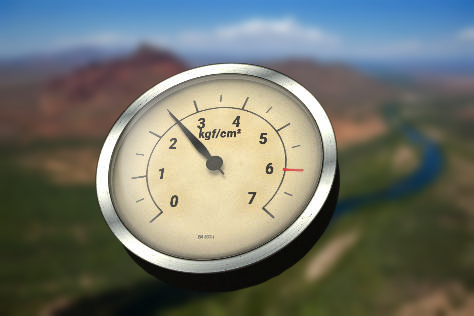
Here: 2.5
